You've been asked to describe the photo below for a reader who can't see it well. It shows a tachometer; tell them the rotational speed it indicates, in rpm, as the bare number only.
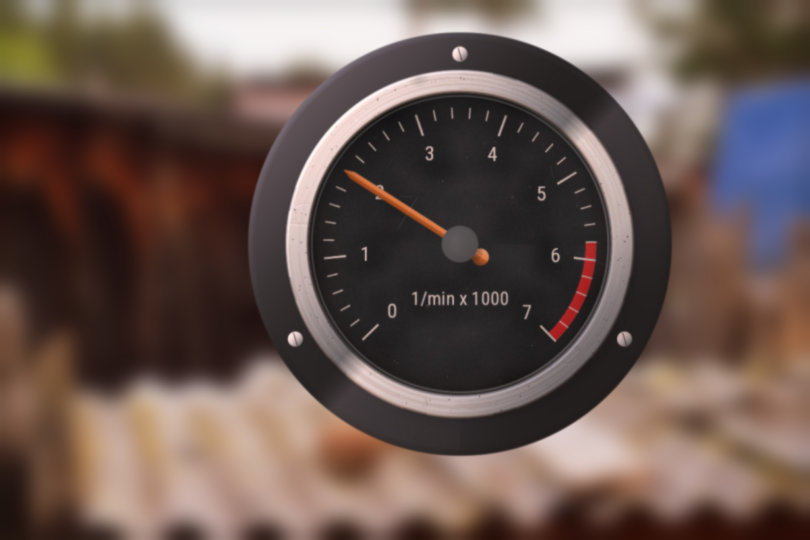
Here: 2000
